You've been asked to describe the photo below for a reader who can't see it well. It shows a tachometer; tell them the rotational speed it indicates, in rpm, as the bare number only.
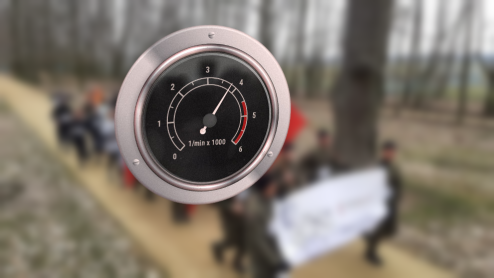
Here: 3750
